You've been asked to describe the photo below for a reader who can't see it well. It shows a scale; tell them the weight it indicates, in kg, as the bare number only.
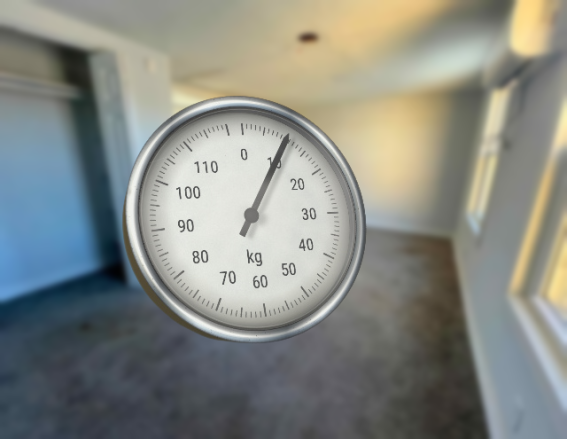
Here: 10
